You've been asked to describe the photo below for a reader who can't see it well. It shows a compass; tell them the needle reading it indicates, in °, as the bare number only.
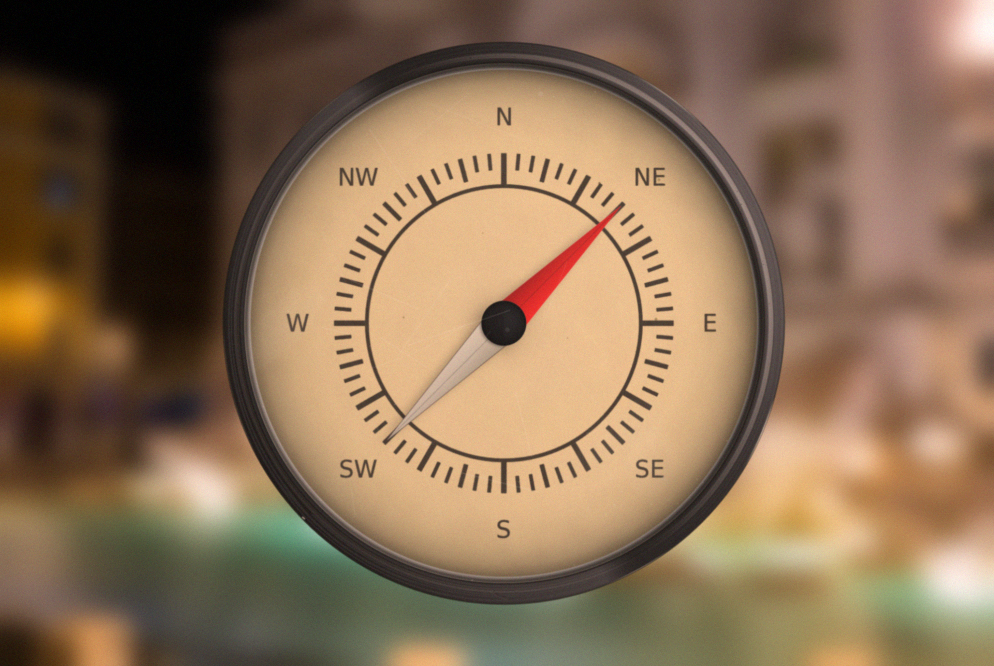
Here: 45
